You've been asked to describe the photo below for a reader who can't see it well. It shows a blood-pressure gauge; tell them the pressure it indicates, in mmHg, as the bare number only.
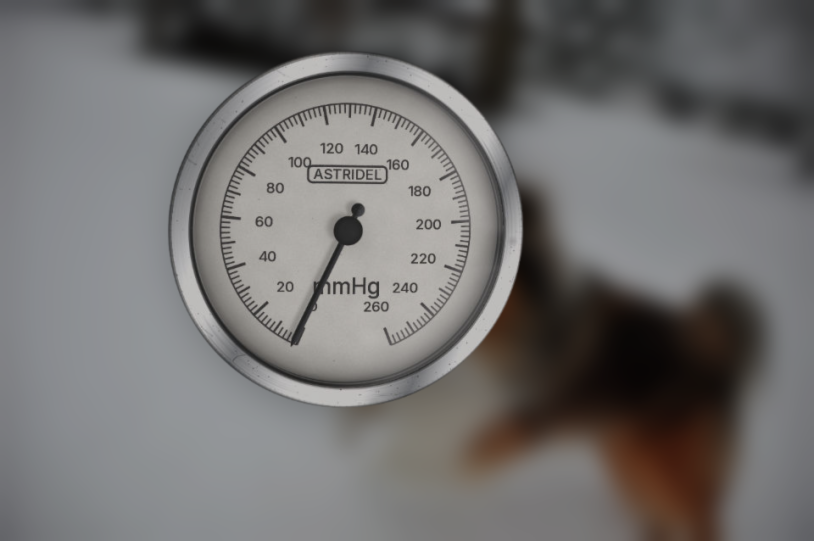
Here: 2
